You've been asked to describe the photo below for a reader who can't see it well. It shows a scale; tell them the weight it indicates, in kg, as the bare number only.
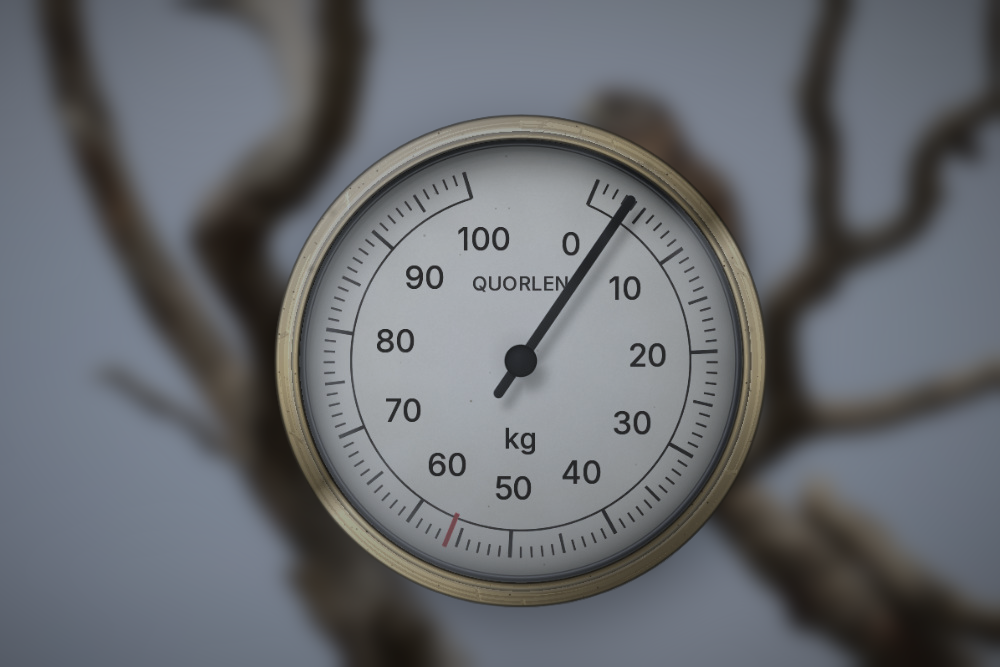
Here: 3.5
